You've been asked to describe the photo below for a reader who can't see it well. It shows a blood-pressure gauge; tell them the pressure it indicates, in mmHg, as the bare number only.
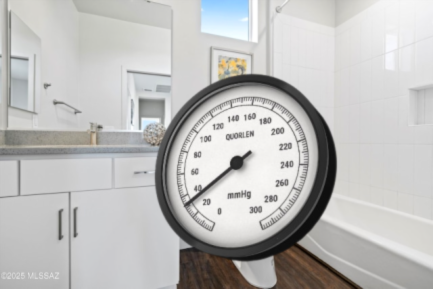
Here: 30
